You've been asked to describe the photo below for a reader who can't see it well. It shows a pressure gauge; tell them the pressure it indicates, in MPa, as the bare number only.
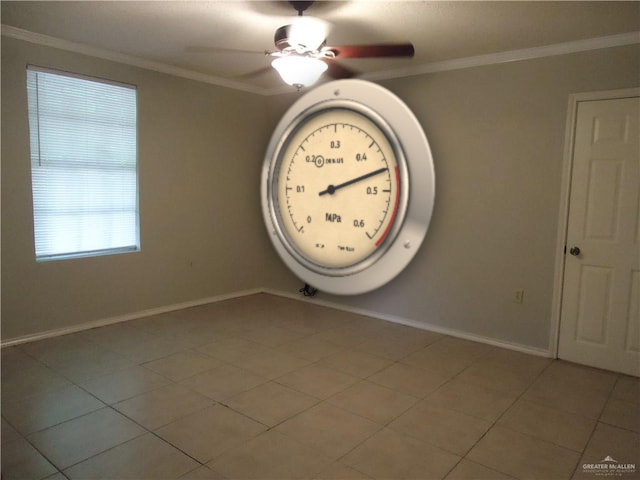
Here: 0.46
